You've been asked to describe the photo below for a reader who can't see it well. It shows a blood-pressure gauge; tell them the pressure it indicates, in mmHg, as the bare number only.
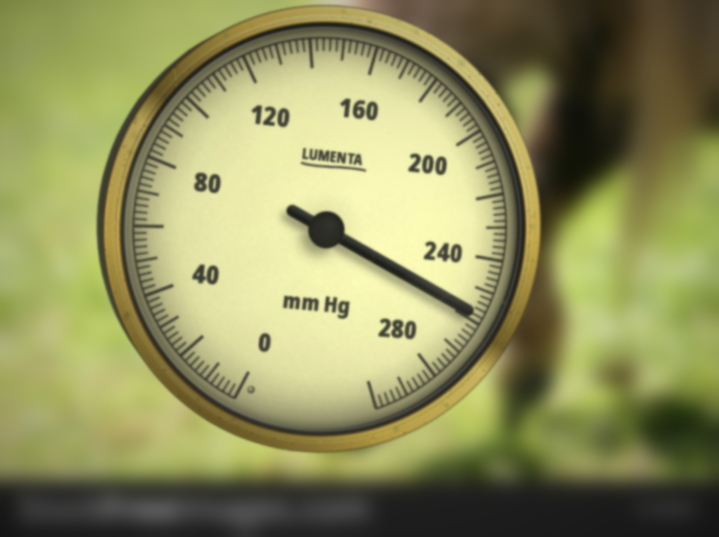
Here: 258
